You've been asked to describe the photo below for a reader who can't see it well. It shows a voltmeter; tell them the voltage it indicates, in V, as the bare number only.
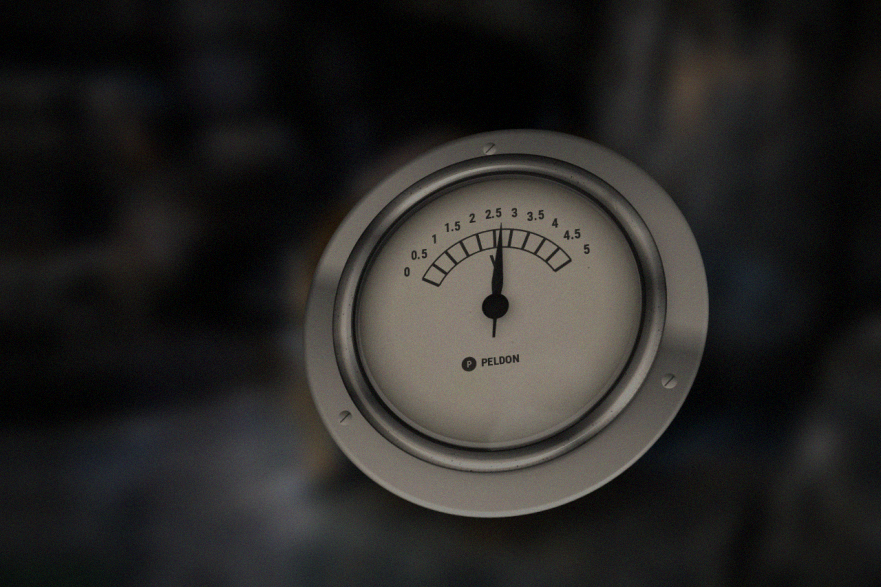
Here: 2.75
